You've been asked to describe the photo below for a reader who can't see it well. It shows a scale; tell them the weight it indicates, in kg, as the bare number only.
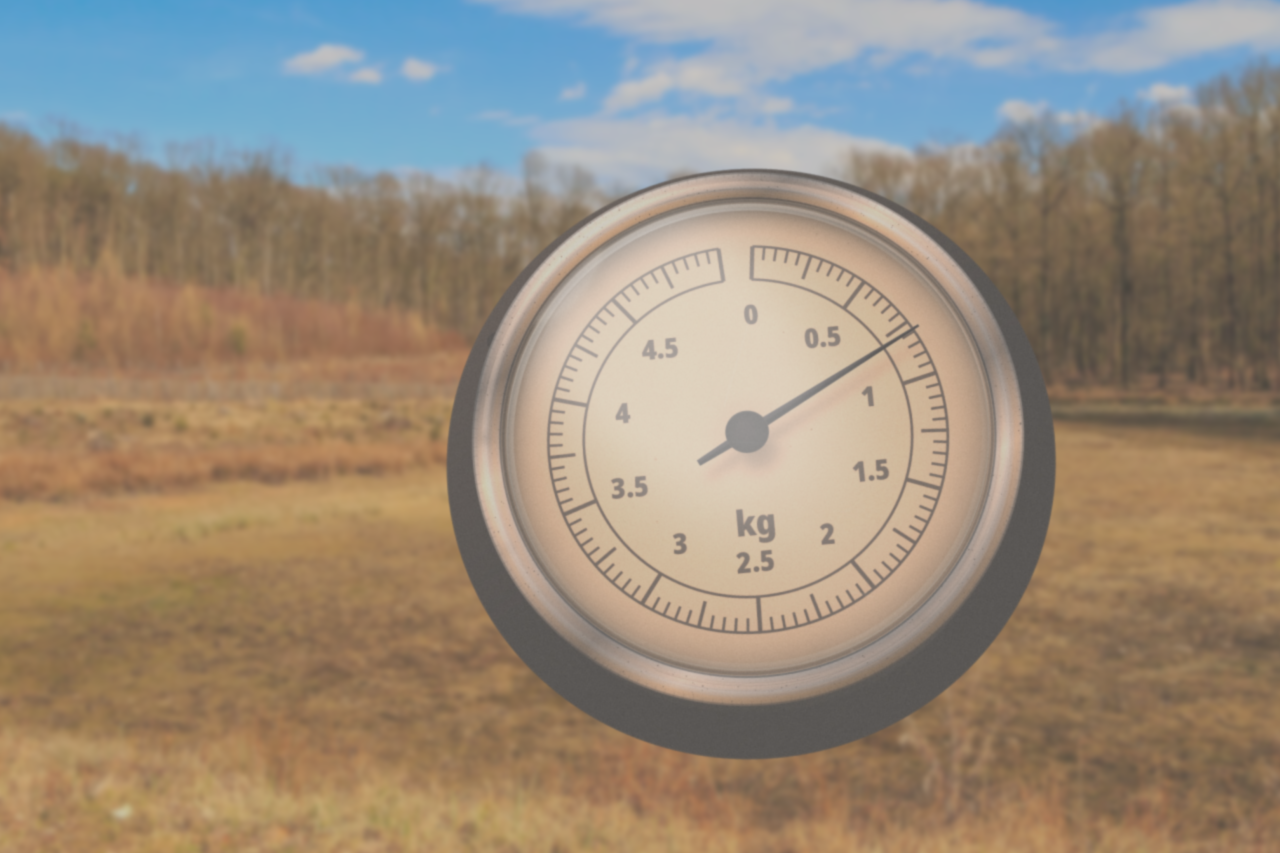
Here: 0.8
